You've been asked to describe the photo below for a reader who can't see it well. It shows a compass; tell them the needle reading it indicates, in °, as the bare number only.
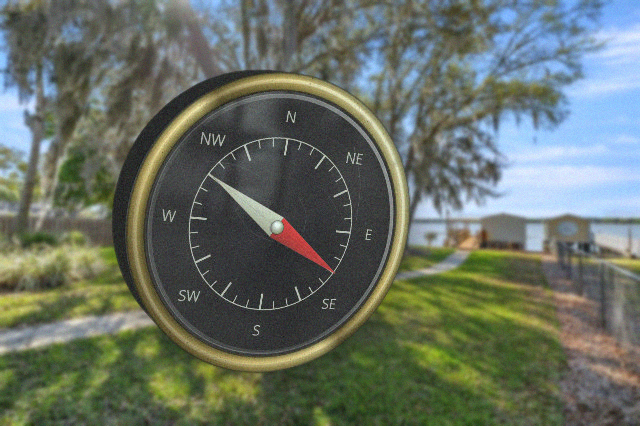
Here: 120
